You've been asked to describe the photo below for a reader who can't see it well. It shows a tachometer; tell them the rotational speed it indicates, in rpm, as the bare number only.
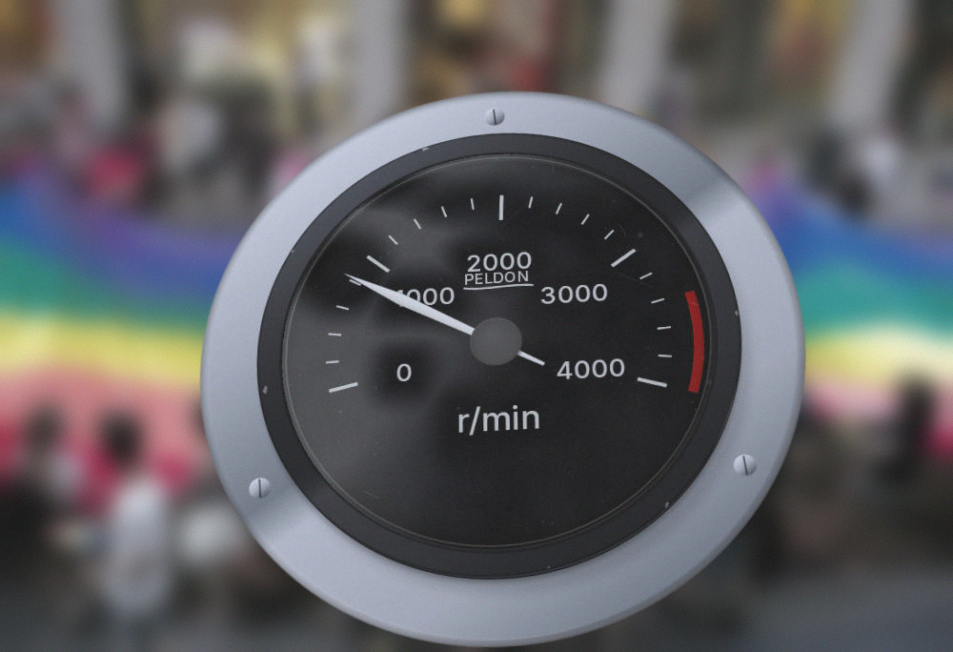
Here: 800
